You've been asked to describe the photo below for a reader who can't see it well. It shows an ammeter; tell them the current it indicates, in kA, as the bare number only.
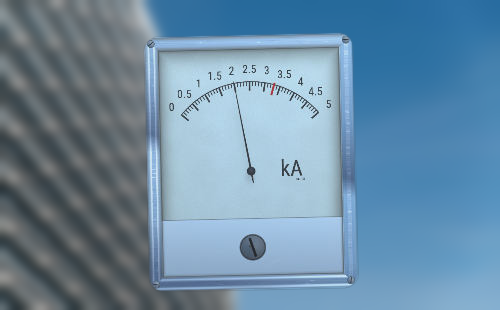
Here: 2
